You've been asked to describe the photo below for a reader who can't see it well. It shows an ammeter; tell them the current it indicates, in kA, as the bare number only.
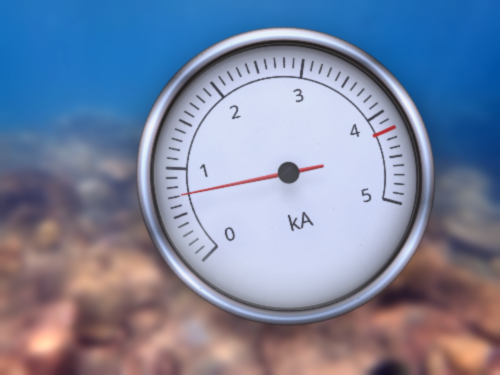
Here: 0.7
